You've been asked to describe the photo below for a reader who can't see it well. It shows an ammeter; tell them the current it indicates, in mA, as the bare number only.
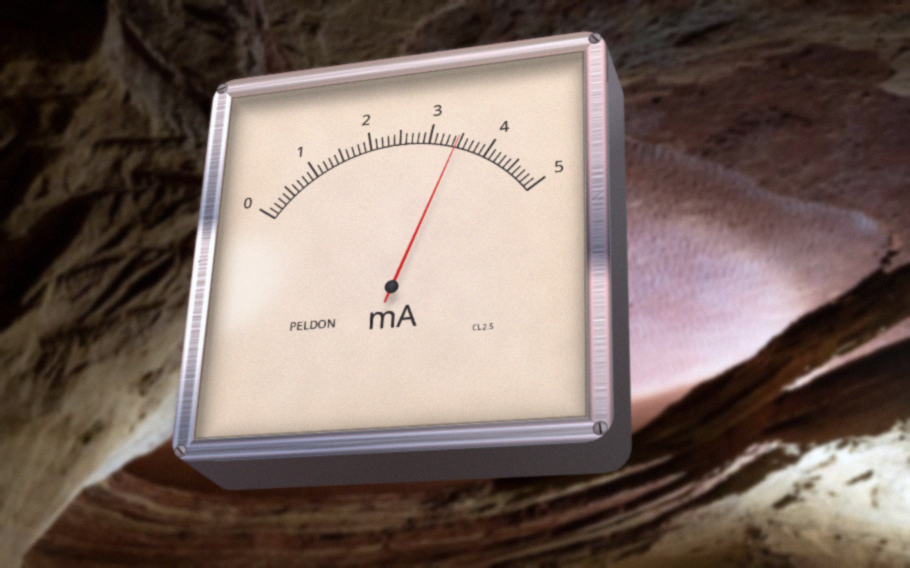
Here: 3.5
